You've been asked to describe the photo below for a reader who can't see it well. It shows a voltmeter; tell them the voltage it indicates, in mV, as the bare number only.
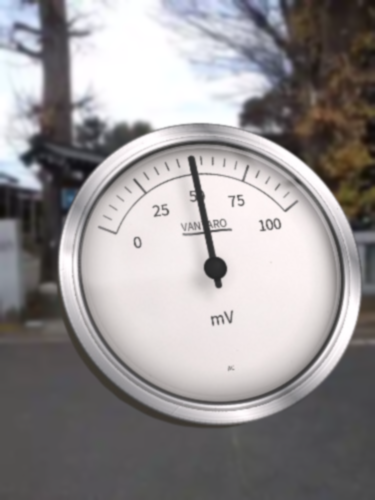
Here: 50
